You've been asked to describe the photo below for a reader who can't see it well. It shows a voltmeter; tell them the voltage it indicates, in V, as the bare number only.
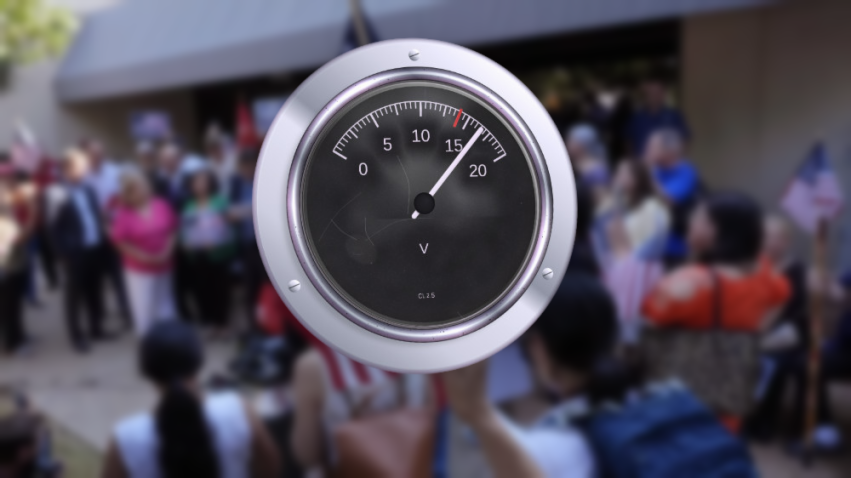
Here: 16.5
